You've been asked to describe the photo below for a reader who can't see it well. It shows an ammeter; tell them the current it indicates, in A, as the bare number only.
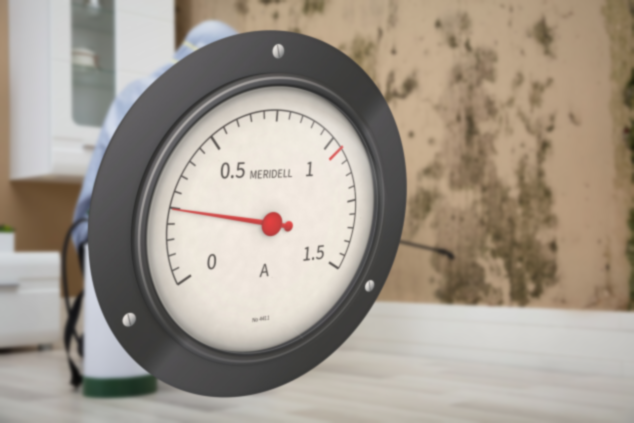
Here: 0.25
